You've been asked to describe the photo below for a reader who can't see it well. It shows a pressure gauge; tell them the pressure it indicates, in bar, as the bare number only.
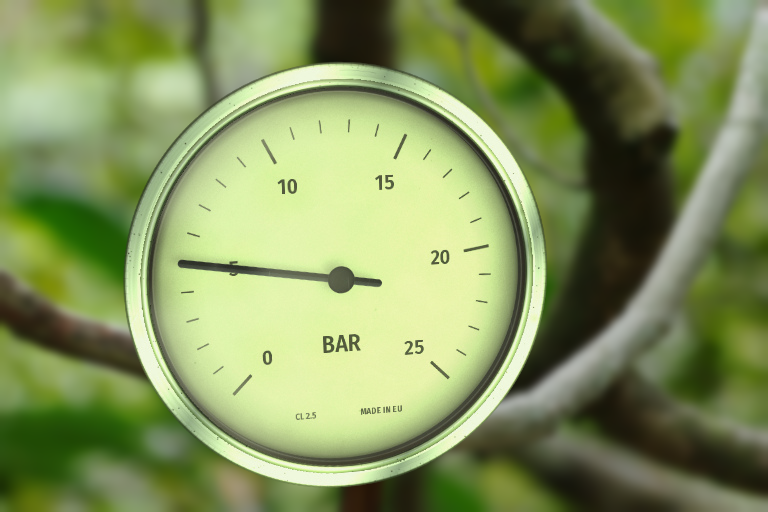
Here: 5
